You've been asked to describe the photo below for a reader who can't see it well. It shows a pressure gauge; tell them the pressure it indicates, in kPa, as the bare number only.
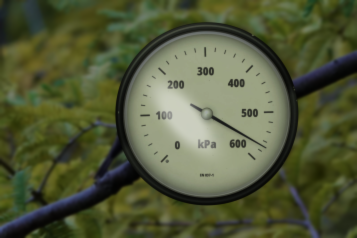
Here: 570
